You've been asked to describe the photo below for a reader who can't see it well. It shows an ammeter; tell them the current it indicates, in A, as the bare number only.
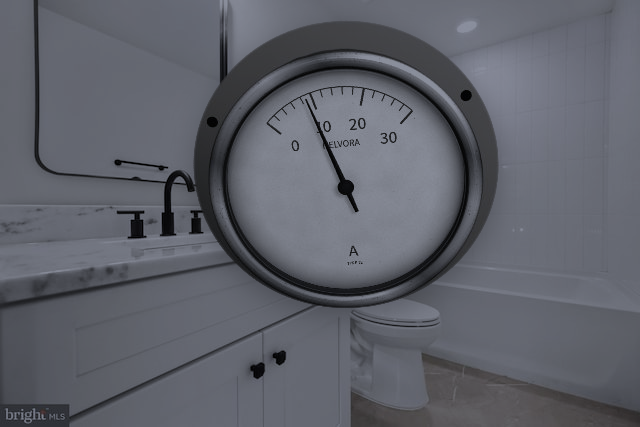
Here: 9
